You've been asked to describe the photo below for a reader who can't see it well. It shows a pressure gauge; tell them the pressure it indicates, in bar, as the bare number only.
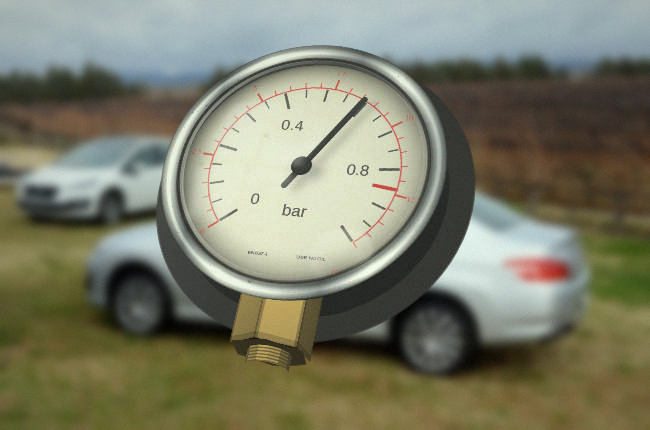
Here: 0.6
